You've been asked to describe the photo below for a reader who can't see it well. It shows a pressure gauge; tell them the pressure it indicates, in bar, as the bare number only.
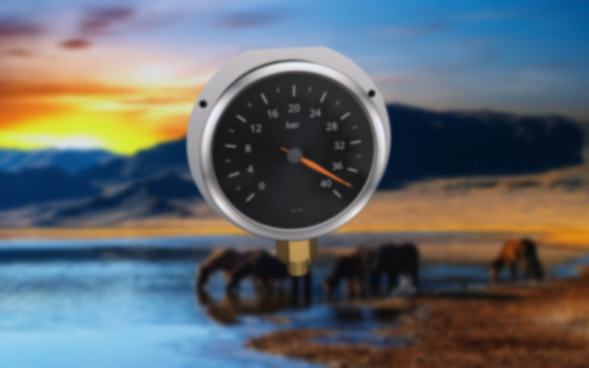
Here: 38
